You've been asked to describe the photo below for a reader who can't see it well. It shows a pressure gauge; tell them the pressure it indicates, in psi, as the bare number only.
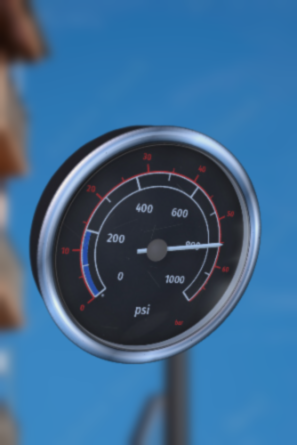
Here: 800
